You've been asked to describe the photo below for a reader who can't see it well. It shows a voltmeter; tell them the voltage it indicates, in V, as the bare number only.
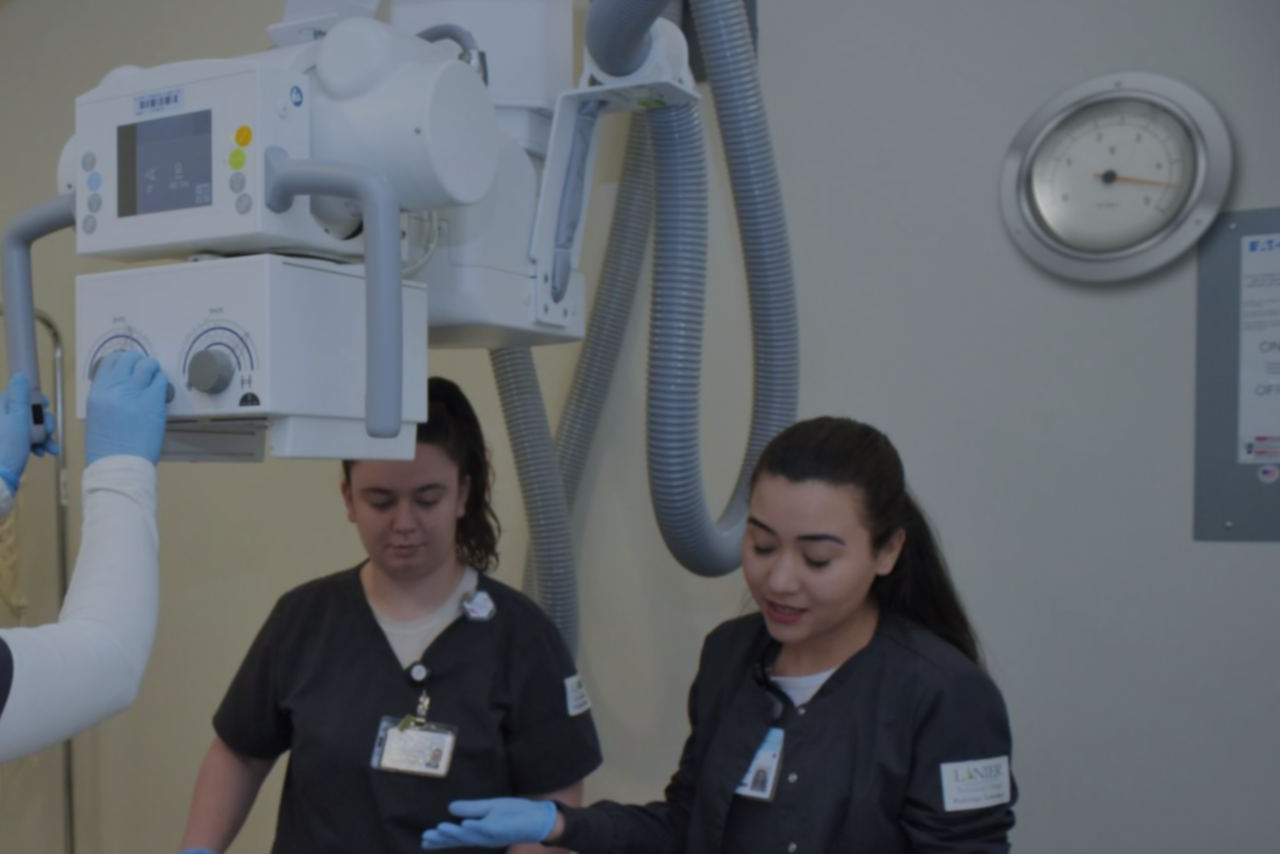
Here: 4.5
